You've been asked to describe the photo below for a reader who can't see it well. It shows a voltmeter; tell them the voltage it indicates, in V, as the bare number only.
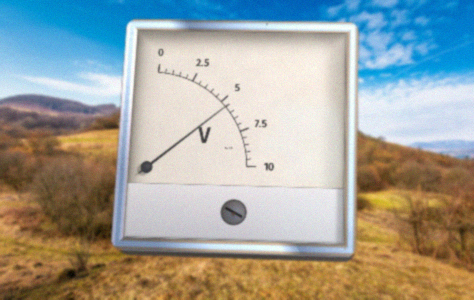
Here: 5.5
